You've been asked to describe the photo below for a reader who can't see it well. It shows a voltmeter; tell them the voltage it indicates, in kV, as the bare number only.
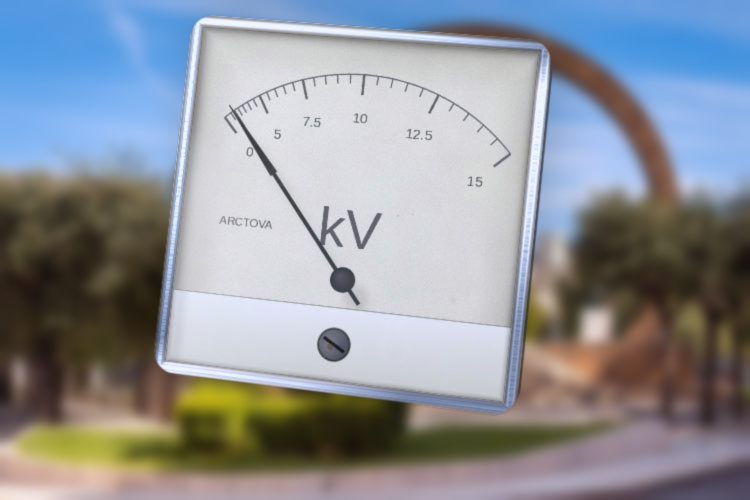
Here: 2.5
